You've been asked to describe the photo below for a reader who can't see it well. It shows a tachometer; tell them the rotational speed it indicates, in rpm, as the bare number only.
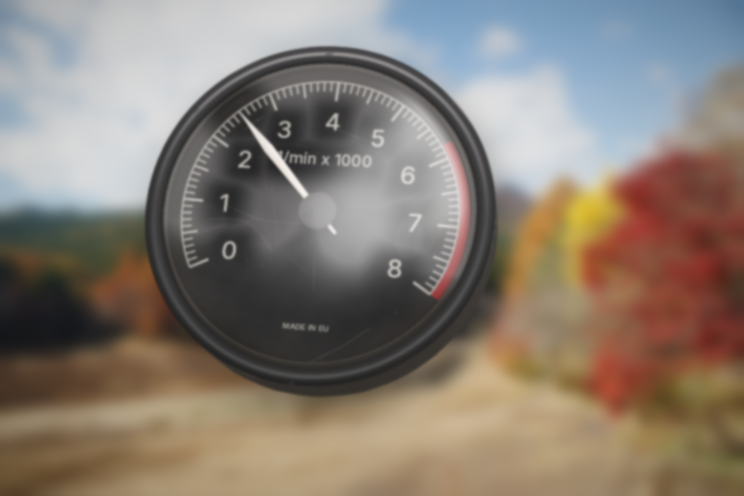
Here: 2500
